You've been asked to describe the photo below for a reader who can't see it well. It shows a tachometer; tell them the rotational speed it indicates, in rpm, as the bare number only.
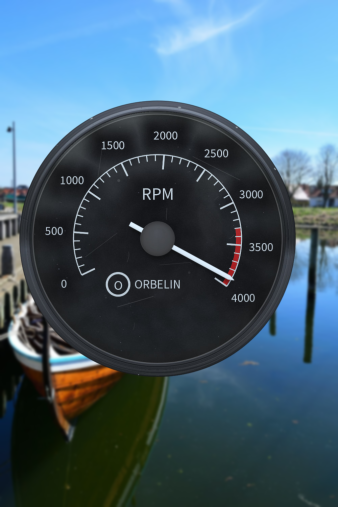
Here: 3900
